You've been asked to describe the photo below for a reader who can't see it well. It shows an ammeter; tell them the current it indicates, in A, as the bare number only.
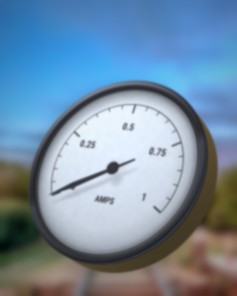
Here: 0
